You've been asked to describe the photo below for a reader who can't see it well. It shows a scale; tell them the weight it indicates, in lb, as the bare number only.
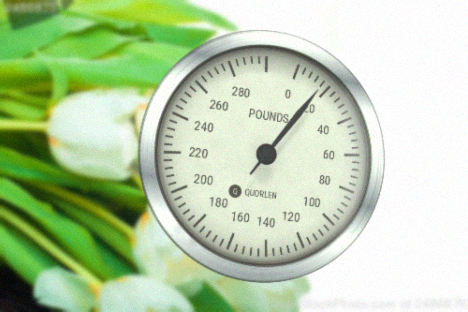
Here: 16
